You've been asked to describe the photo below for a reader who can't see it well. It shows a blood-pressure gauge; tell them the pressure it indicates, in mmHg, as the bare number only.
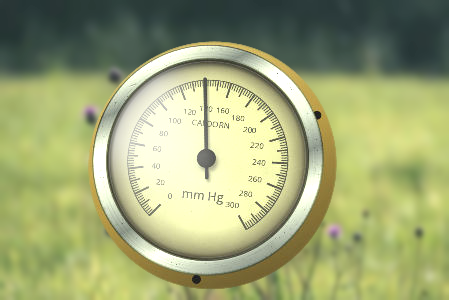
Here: 140
